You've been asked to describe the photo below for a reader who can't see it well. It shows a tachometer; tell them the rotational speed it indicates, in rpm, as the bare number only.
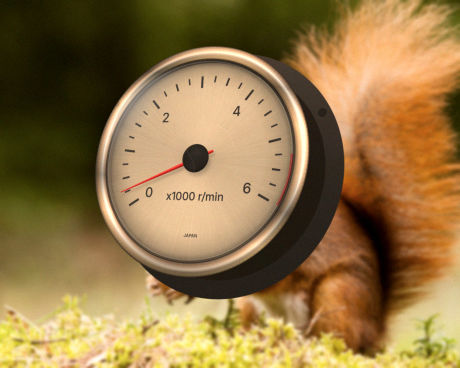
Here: 250
